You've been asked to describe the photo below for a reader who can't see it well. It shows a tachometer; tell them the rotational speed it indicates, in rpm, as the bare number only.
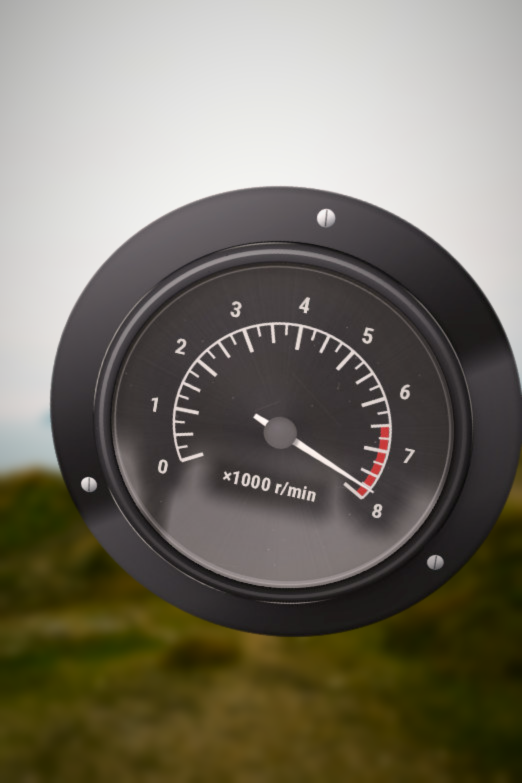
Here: 7750
